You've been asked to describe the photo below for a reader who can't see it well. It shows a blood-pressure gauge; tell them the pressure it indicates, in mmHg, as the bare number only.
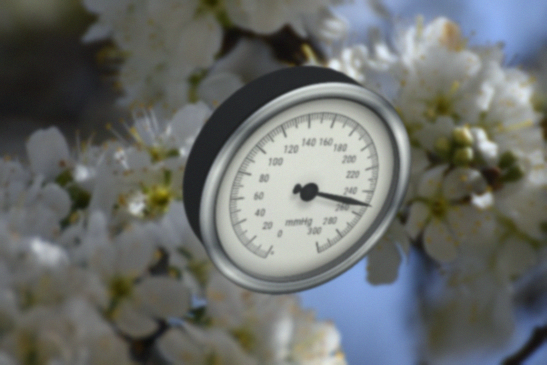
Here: 250
